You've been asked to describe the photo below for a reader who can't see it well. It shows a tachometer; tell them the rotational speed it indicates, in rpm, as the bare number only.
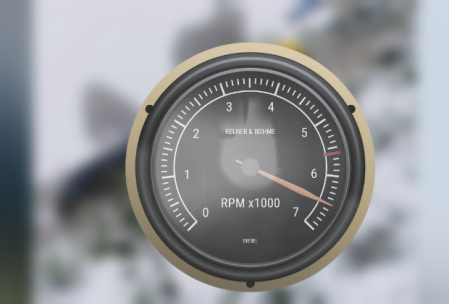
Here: 6500
